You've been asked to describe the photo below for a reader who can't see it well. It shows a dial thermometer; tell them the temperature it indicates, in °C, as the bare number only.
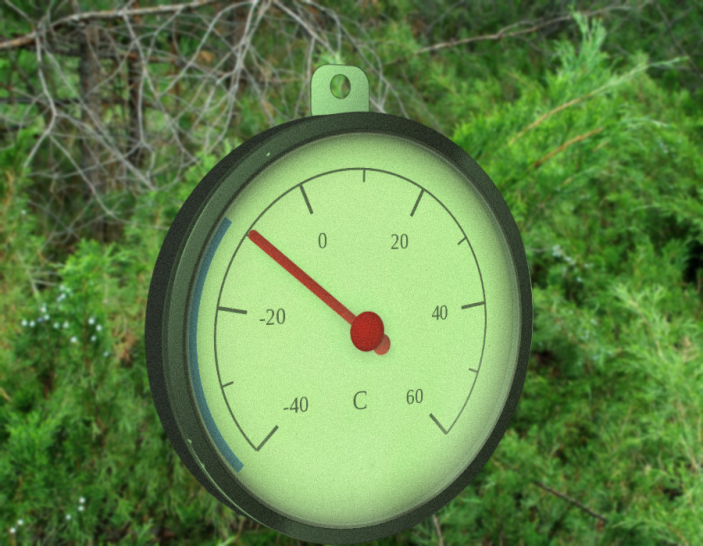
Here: -10
